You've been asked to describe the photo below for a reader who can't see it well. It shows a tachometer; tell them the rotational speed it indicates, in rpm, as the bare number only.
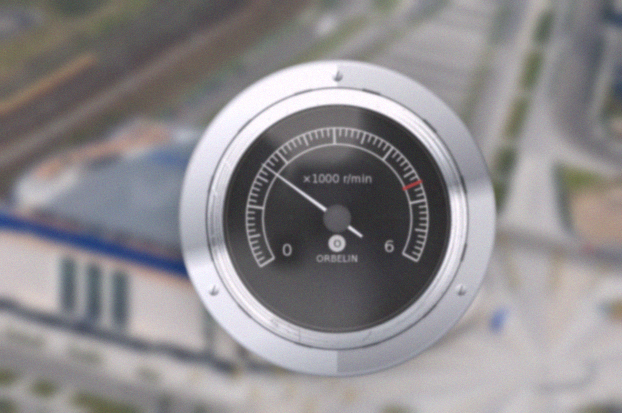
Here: 1700
